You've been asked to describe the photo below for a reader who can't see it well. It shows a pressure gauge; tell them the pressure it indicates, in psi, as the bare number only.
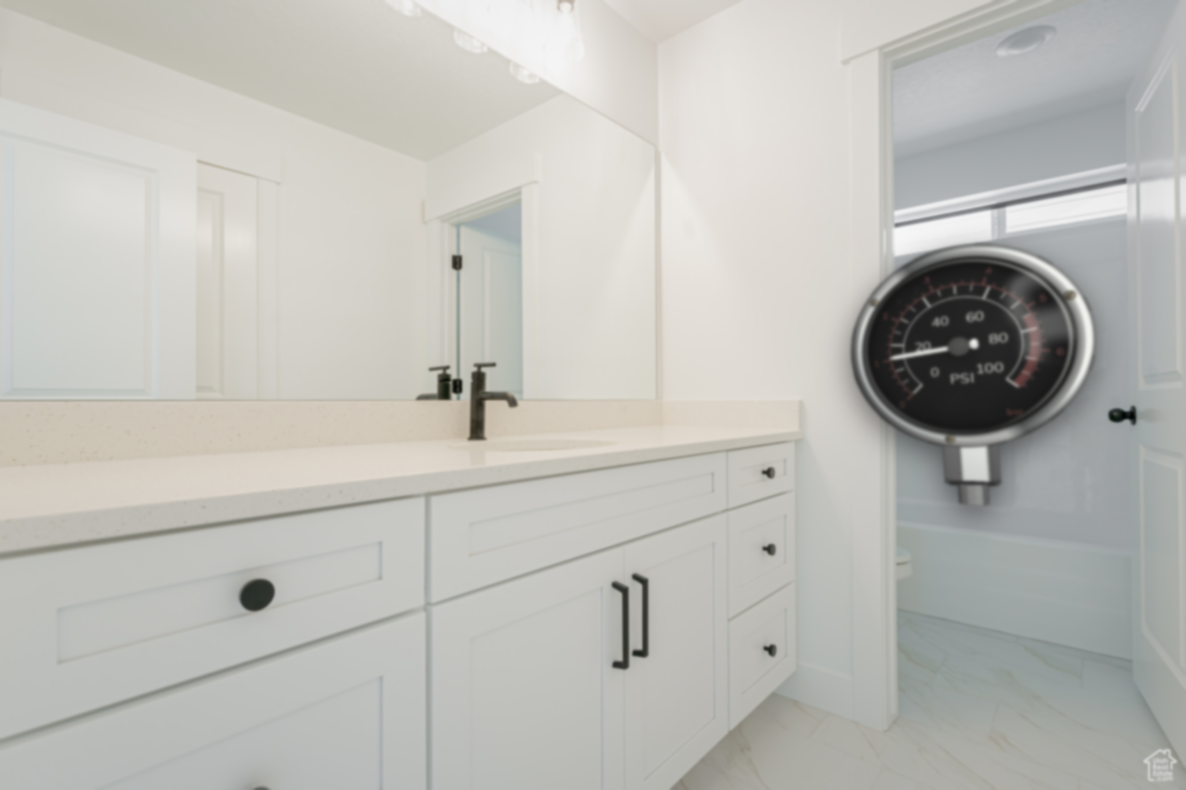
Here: 15
